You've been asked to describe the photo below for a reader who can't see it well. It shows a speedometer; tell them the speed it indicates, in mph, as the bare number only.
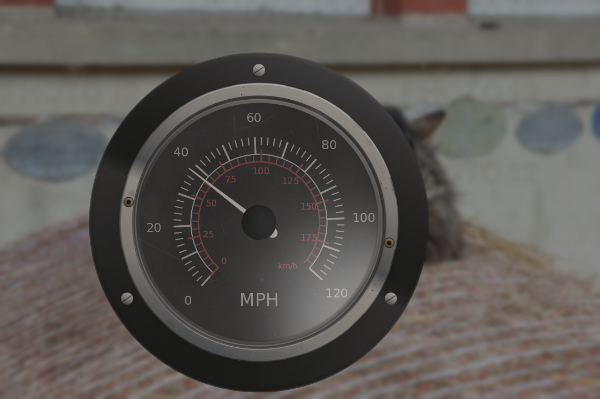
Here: 38
